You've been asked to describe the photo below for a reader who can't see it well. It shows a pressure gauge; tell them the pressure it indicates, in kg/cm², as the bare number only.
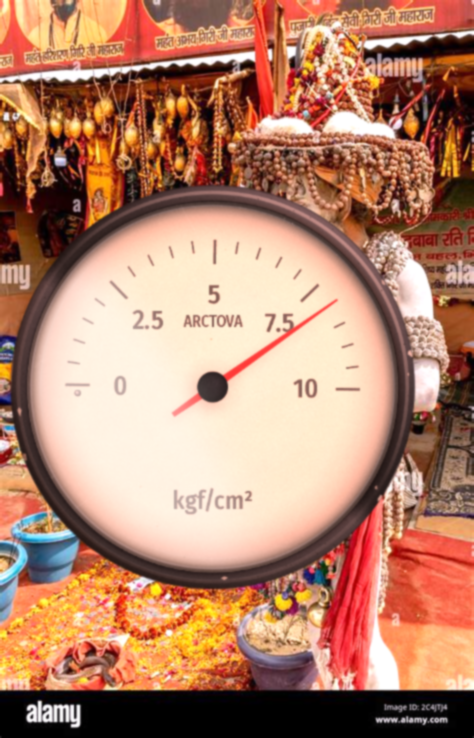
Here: 8
